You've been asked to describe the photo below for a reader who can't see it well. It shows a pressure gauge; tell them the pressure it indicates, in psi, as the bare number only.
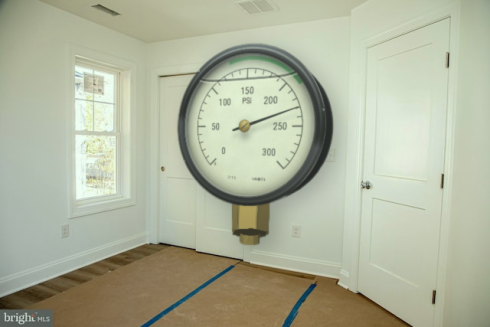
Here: 230
